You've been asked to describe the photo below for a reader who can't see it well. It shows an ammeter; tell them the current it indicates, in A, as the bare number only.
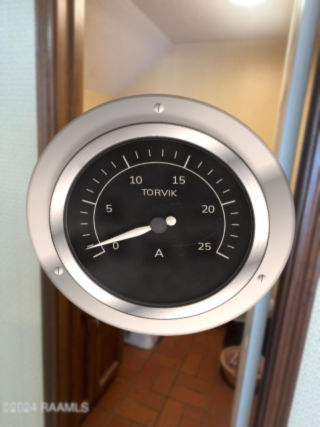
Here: 1
